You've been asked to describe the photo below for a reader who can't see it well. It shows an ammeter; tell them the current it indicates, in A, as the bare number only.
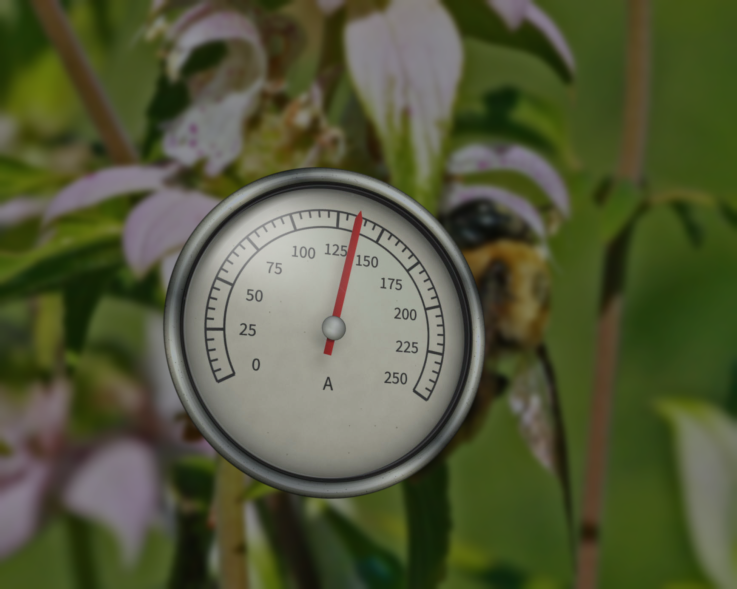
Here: 135
